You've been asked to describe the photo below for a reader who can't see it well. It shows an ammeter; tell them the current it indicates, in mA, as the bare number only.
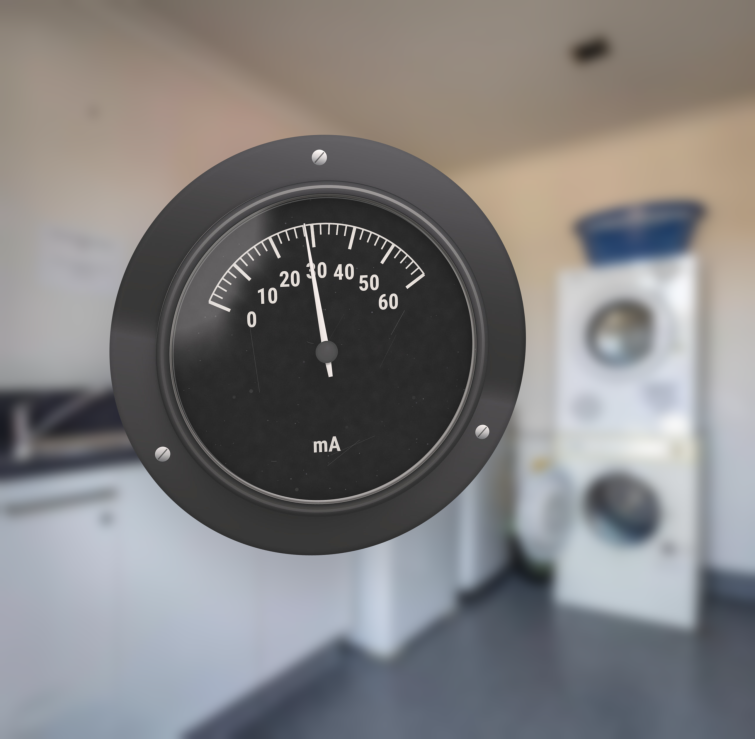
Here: 28
